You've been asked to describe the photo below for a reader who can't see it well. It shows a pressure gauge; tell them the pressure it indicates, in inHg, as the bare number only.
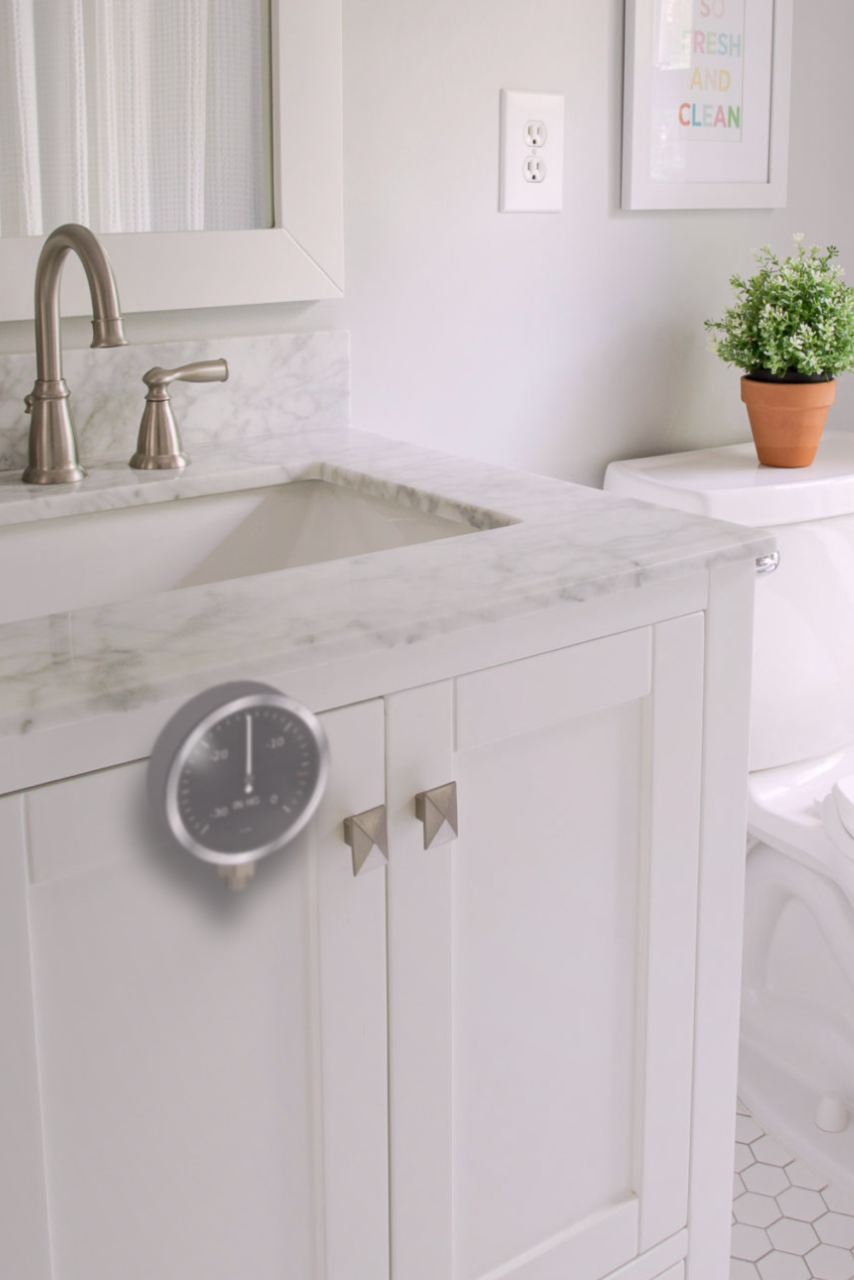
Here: -15
